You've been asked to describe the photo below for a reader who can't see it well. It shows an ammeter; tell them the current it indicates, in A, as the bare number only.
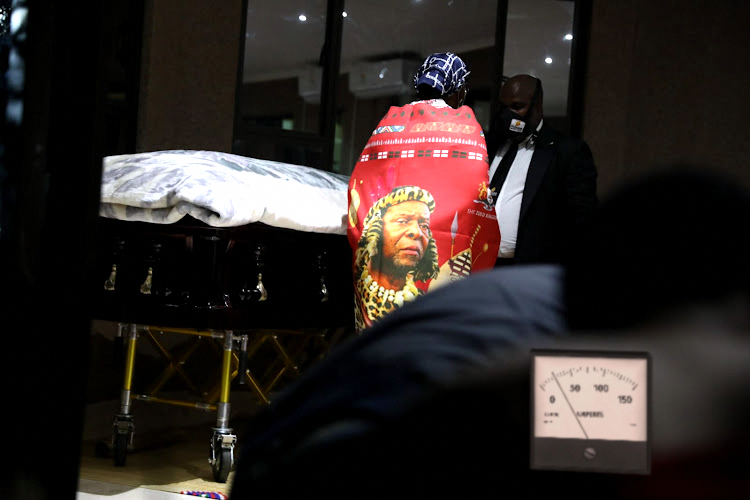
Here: 25
